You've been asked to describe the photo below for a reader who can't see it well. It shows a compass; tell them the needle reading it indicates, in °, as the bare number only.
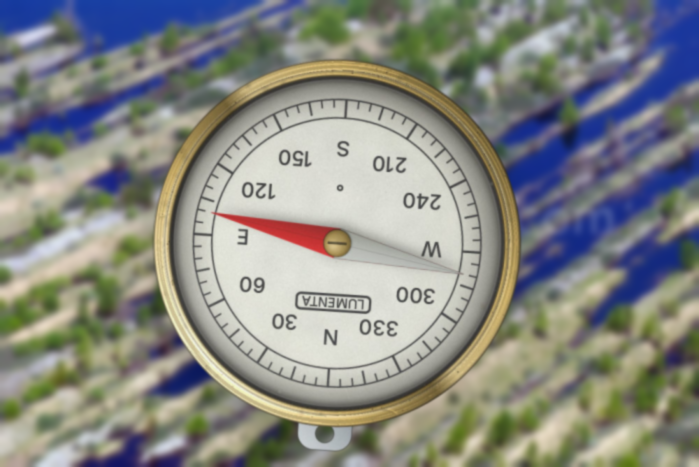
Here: 100
